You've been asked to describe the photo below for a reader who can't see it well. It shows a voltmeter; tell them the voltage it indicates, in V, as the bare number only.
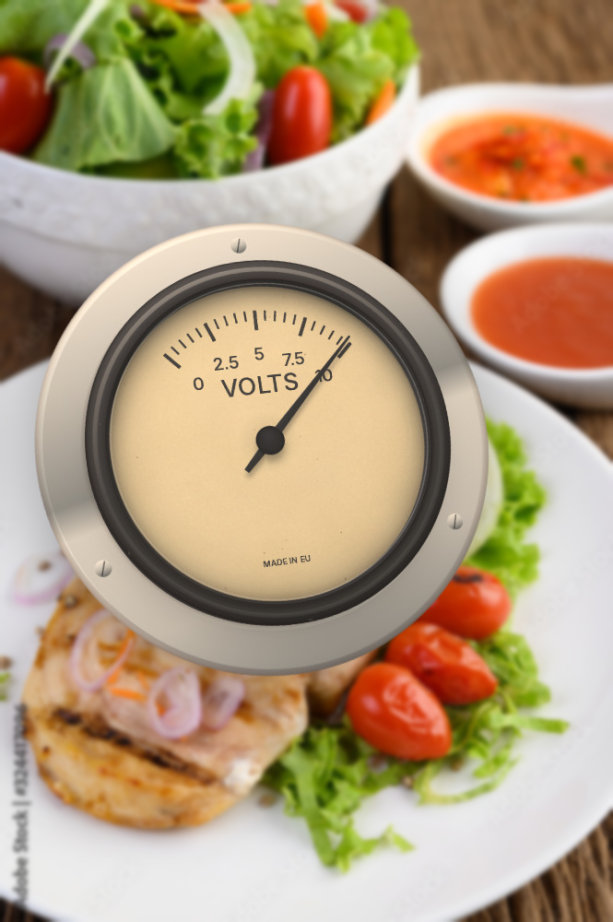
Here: 9.75
